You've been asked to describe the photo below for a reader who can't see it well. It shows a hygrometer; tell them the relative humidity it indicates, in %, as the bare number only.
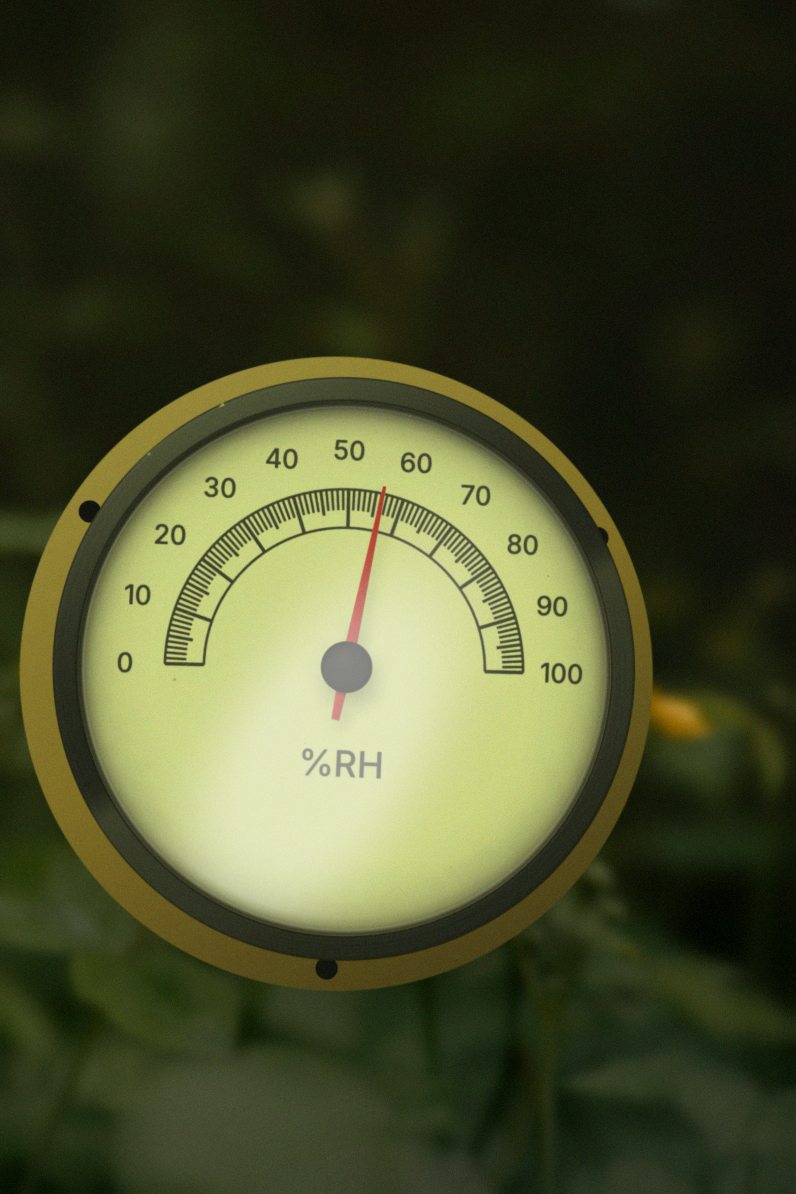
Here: 56
